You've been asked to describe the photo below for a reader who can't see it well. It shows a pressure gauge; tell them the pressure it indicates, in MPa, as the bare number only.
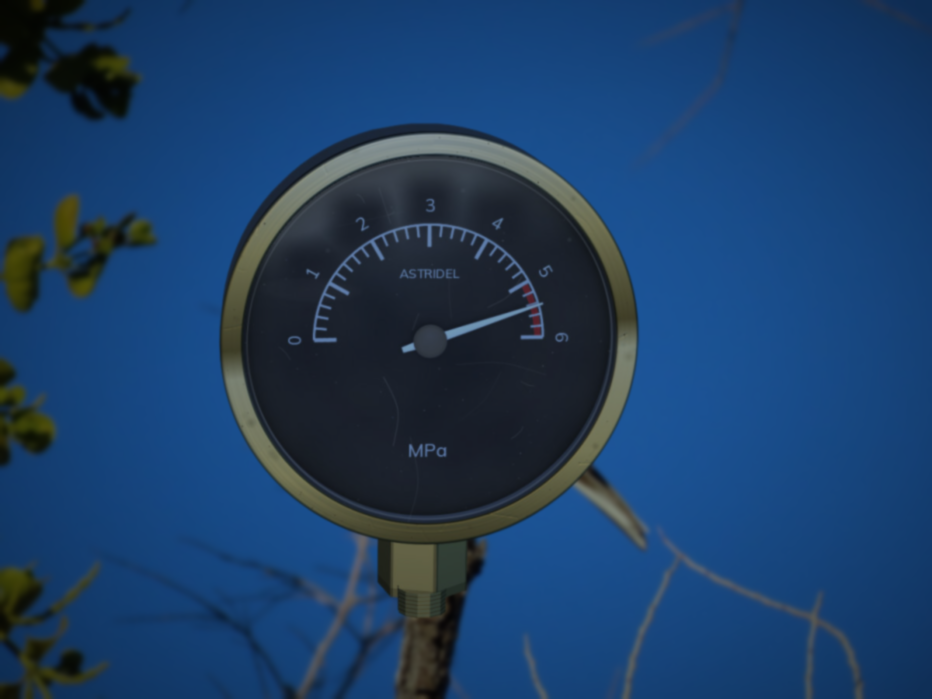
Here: 5.4
